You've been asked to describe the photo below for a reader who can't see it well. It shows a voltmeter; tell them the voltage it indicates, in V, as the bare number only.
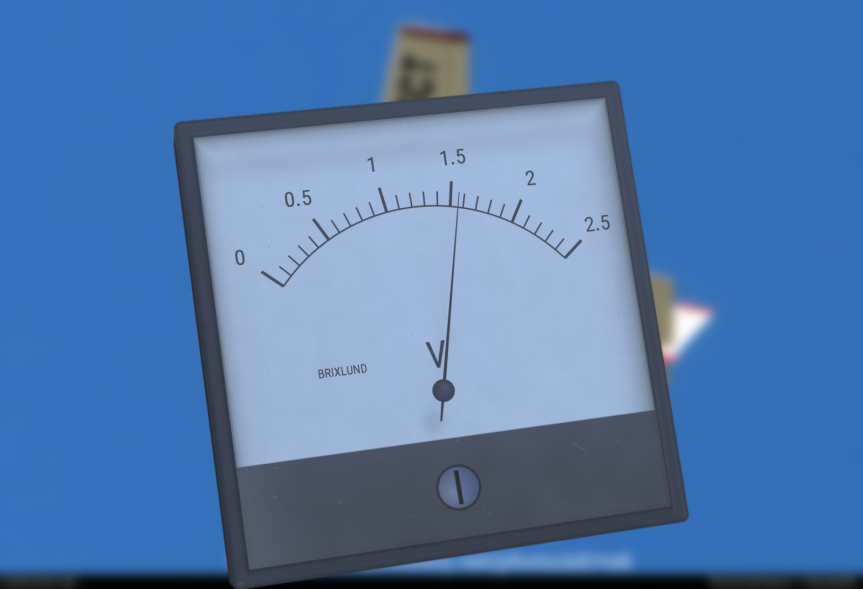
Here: 1.55
